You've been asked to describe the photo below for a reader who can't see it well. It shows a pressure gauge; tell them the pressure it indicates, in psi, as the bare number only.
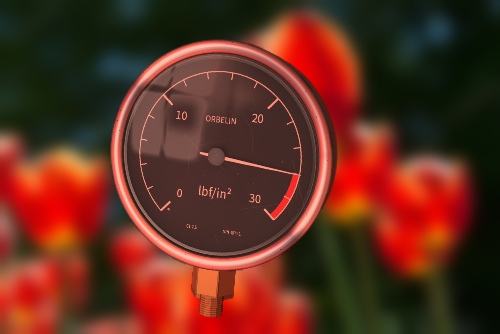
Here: 26
